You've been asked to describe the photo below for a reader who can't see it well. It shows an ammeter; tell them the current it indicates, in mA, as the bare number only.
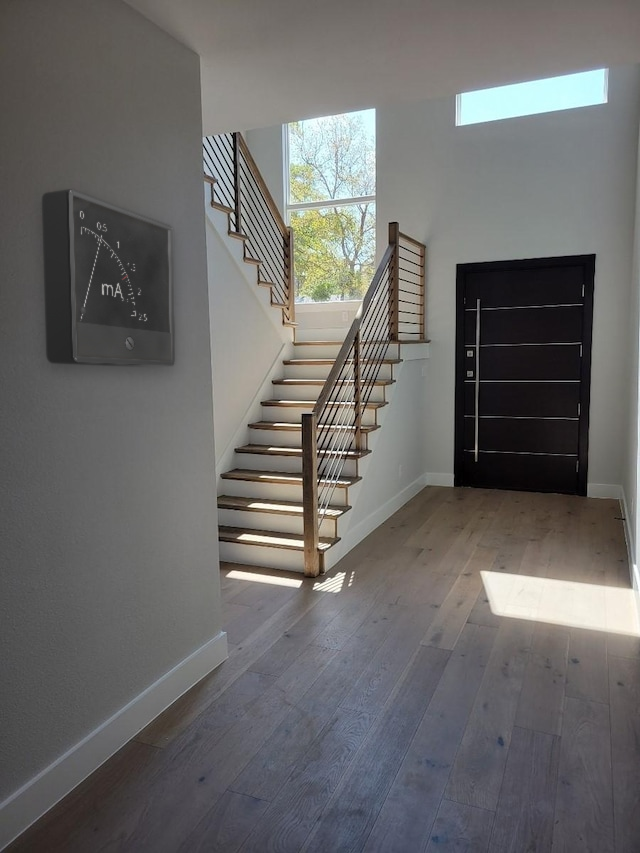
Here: 0.5
